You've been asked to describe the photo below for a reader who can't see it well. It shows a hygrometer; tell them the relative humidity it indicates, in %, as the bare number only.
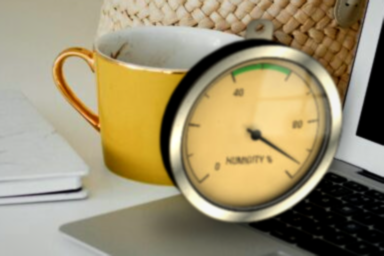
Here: 95
